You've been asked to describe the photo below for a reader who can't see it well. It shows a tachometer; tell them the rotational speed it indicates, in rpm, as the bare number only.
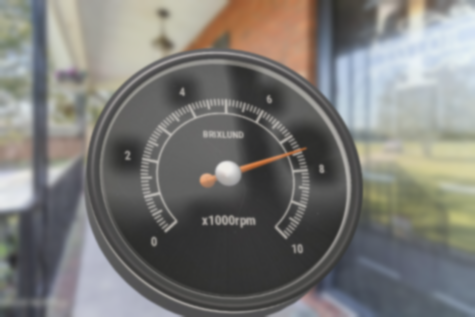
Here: 7500
